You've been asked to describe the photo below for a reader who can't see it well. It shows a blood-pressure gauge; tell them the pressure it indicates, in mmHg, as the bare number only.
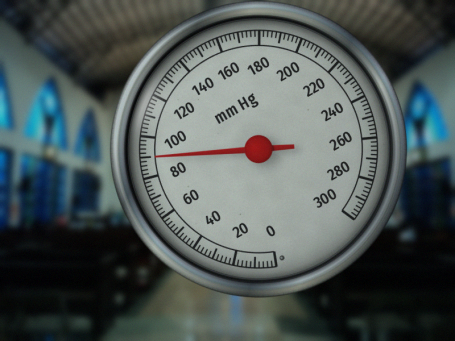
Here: 90
